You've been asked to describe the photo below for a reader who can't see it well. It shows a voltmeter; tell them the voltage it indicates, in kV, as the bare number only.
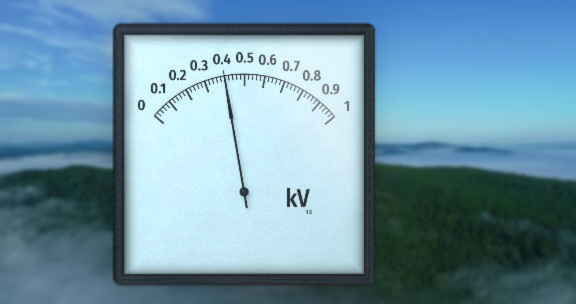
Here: 0.4
